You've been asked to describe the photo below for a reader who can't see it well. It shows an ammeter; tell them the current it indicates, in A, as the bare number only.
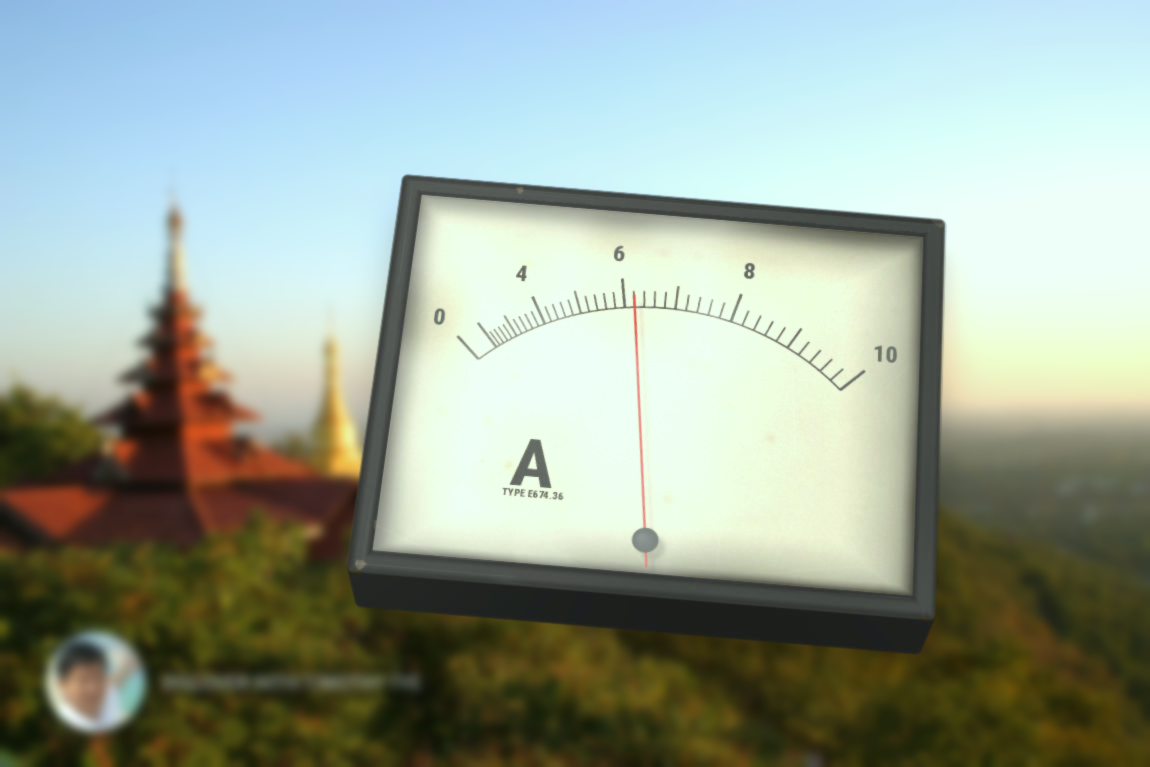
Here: 6.2
